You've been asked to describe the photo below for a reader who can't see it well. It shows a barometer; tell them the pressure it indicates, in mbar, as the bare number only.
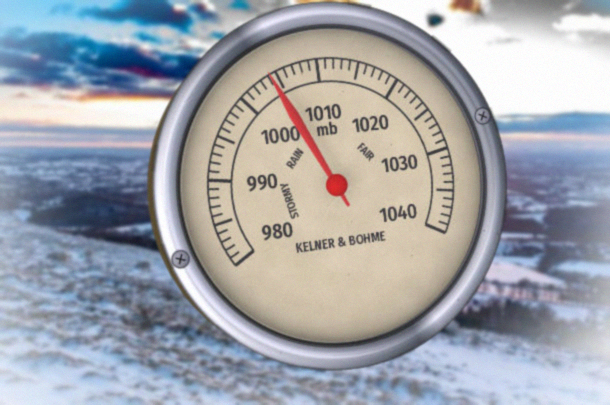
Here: 1004
